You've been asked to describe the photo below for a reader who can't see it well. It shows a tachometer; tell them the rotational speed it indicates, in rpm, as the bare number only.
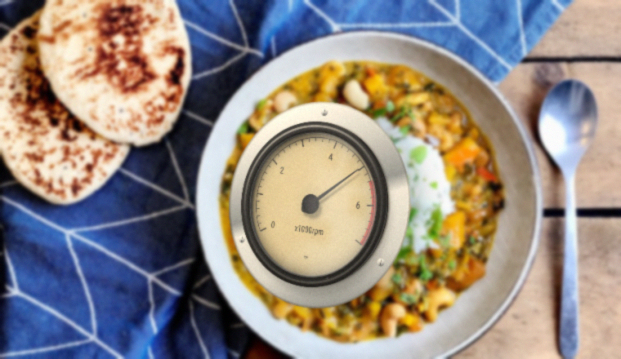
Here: 5000
